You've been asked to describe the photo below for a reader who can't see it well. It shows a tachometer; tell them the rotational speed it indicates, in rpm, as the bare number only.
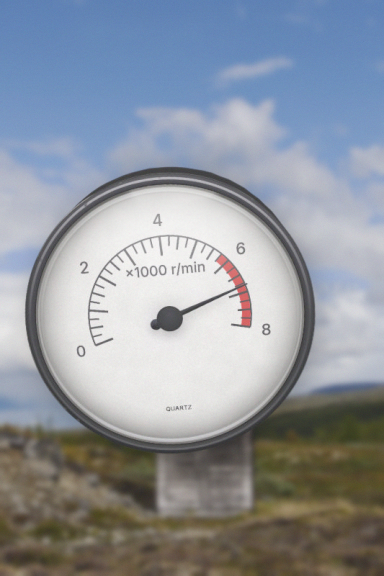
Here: 6750
